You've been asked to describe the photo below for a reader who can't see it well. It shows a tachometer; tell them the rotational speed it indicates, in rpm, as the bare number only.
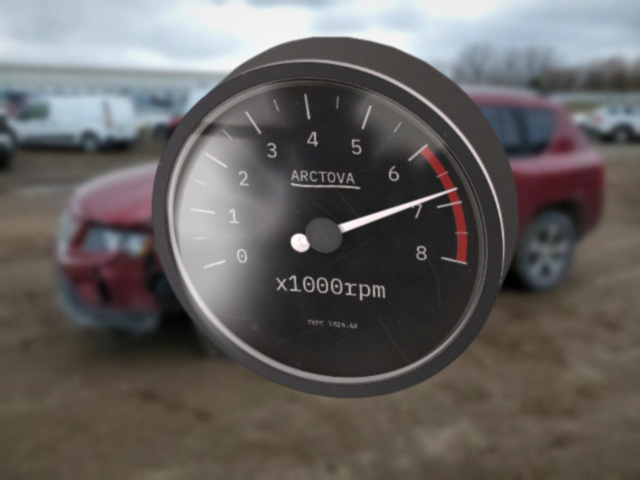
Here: 6750
